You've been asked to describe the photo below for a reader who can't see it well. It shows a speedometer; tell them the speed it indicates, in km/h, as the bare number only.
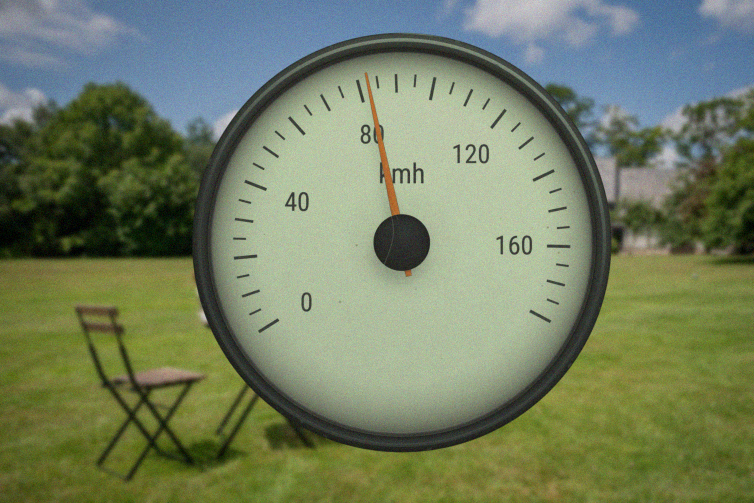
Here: 82.5
